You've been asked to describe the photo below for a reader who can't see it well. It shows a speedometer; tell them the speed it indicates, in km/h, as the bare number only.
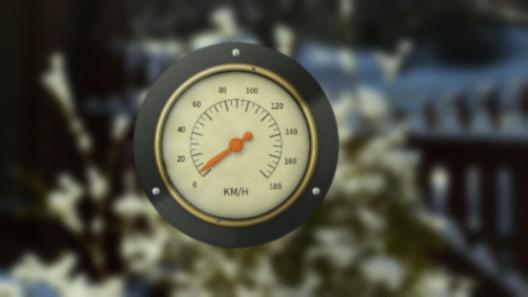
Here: 5
